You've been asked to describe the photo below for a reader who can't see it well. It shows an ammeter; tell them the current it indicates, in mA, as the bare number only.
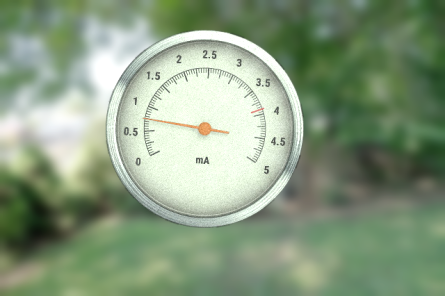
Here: 0.75
